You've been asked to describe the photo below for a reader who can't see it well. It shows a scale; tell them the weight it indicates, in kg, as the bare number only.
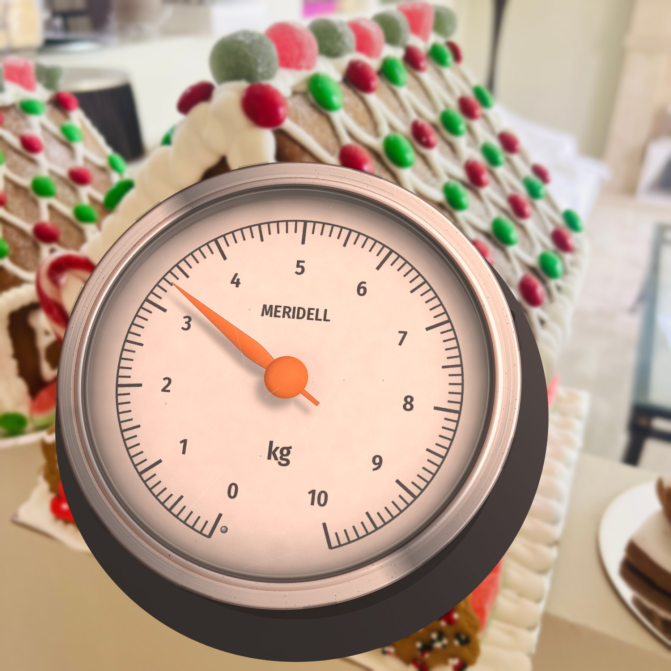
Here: 3.3
